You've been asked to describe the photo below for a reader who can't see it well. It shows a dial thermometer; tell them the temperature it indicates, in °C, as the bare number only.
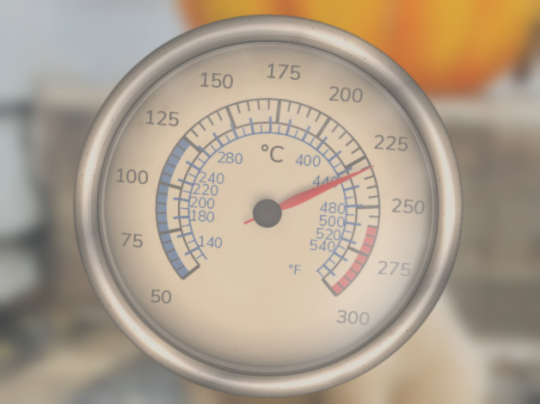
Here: 230
